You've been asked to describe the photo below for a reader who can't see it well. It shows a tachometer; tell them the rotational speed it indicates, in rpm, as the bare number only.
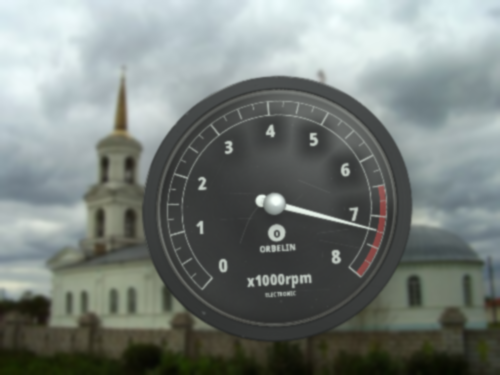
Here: 7250
